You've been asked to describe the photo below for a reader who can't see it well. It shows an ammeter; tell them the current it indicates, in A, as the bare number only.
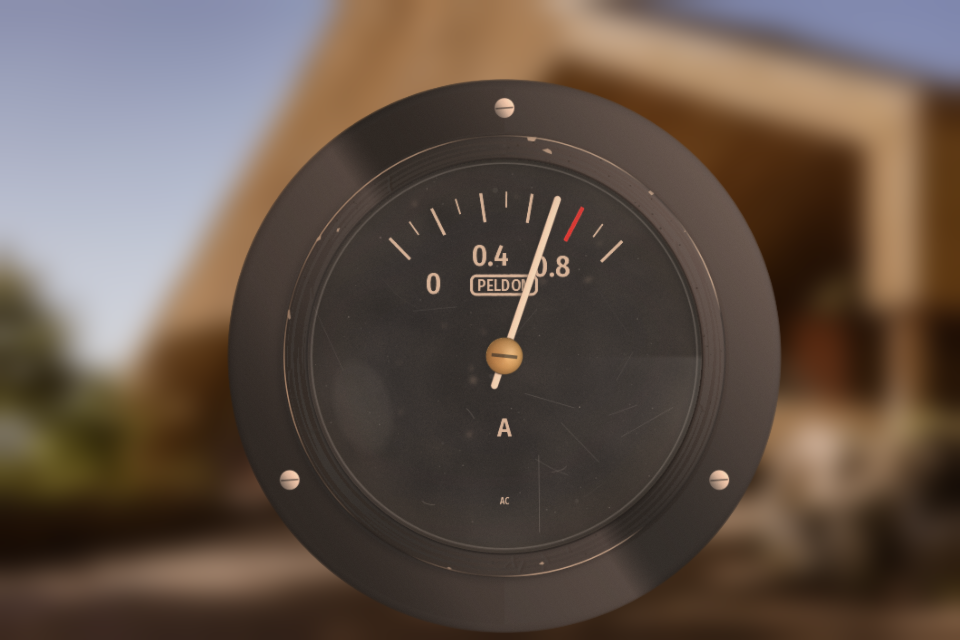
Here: 0.7
